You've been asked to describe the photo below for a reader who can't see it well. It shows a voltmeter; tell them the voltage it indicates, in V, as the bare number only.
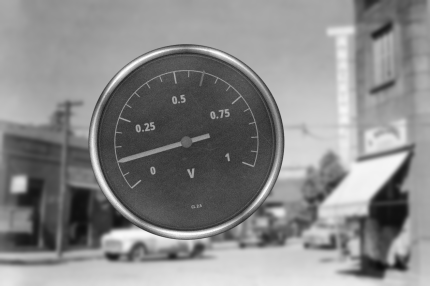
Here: 0.1
